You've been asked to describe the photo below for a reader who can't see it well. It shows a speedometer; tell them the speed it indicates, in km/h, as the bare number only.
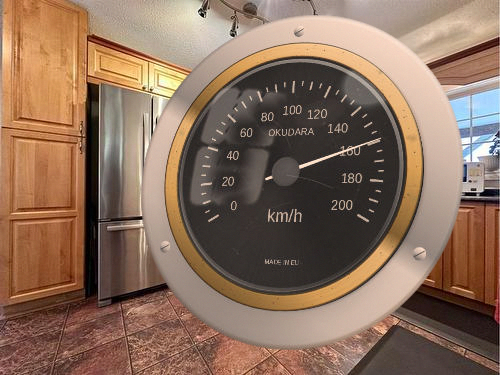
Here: 160
